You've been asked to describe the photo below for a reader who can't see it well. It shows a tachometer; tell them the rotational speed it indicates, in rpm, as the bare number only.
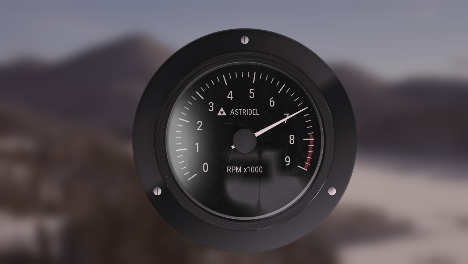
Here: 7000
